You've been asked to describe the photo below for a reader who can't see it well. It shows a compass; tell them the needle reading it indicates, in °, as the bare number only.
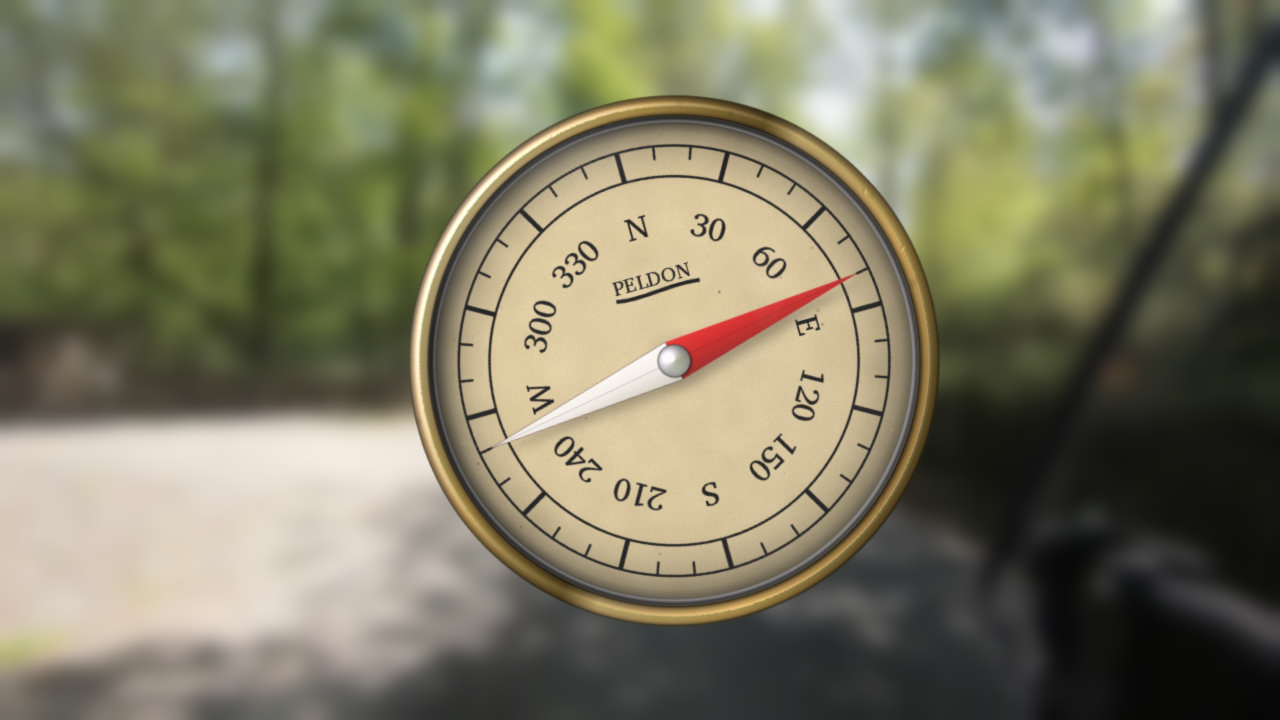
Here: 80
